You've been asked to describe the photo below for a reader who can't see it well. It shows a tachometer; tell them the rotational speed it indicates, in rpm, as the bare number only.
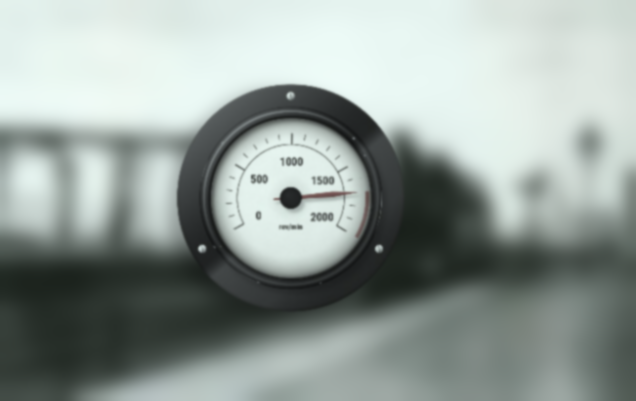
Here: 1700
